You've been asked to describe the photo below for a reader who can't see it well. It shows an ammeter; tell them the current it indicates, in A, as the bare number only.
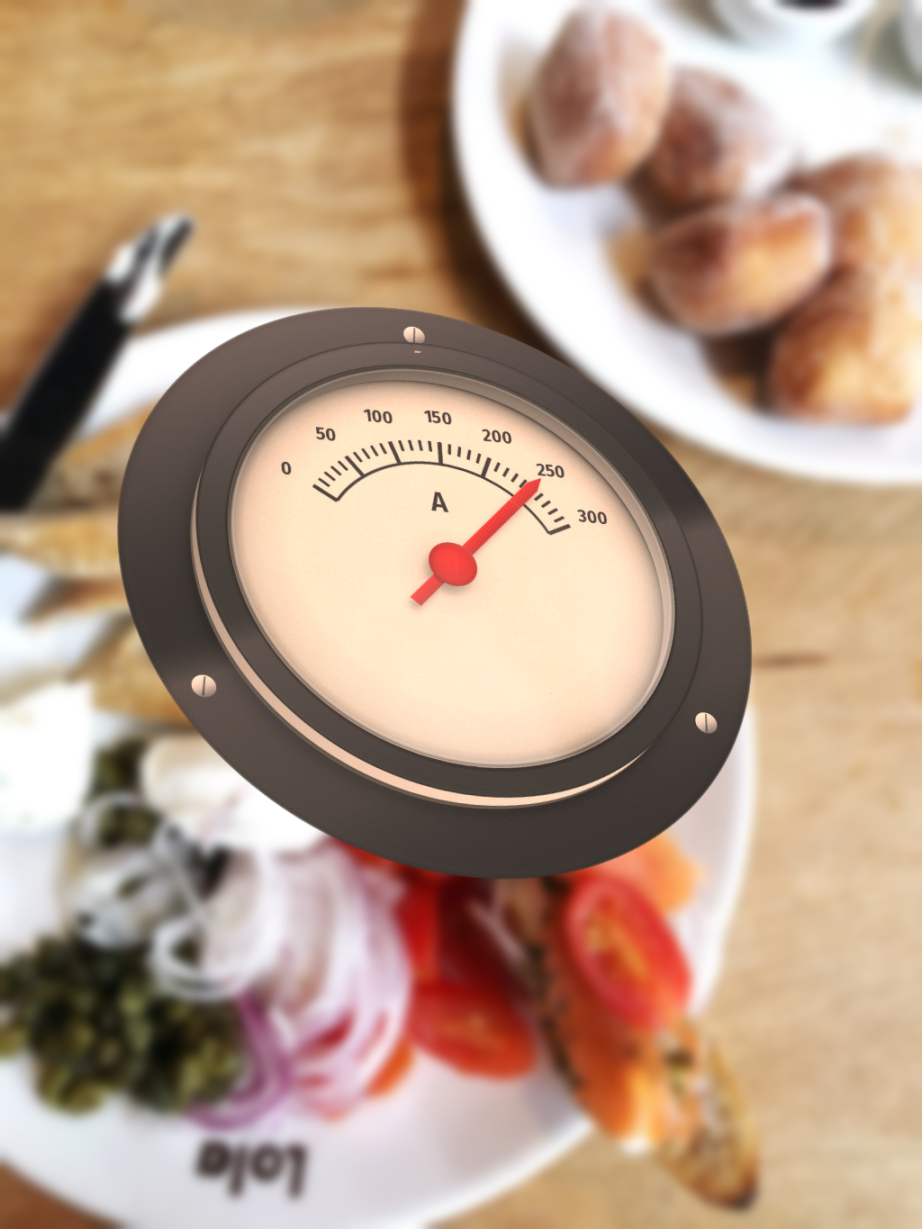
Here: 250
